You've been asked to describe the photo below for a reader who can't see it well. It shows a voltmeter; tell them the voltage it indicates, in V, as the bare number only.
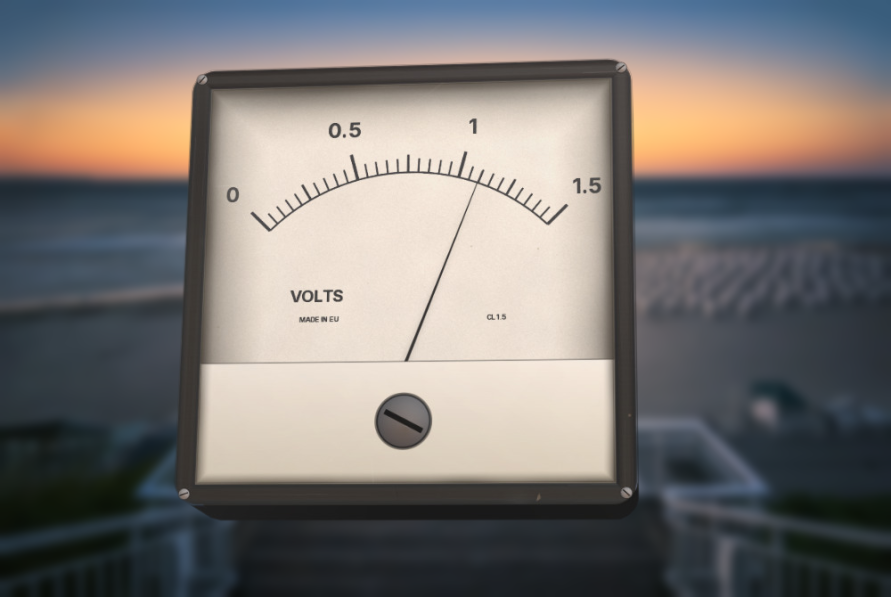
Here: 1.1
